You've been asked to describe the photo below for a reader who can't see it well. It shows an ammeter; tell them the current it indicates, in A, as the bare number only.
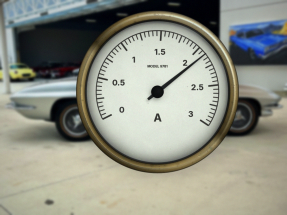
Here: 2.1
